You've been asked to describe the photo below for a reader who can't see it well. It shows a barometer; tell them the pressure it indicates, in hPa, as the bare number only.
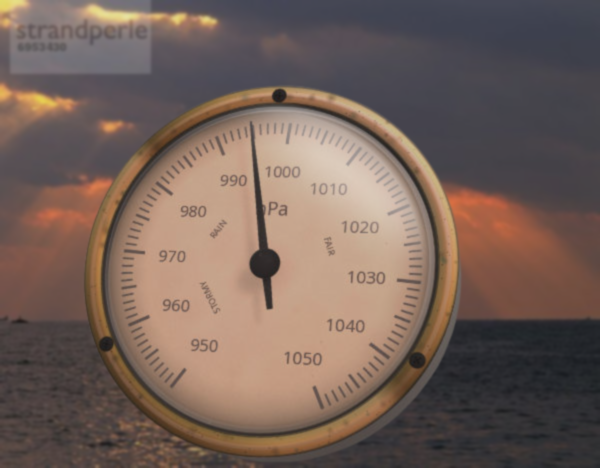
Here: 995
